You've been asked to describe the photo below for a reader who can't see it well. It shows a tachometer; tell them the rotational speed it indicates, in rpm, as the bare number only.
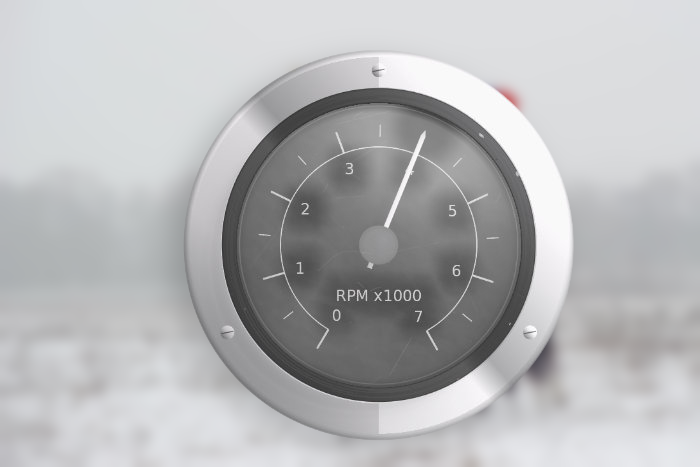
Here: 4000
